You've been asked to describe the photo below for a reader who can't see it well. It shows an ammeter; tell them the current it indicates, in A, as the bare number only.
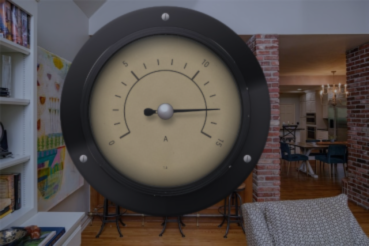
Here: 13
